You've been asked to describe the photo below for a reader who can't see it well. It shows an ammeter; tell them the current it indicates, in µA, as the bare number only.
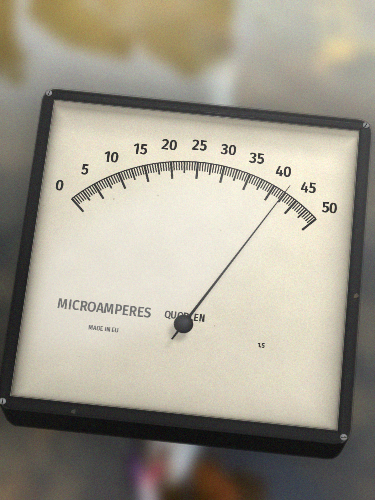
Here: 42.5
